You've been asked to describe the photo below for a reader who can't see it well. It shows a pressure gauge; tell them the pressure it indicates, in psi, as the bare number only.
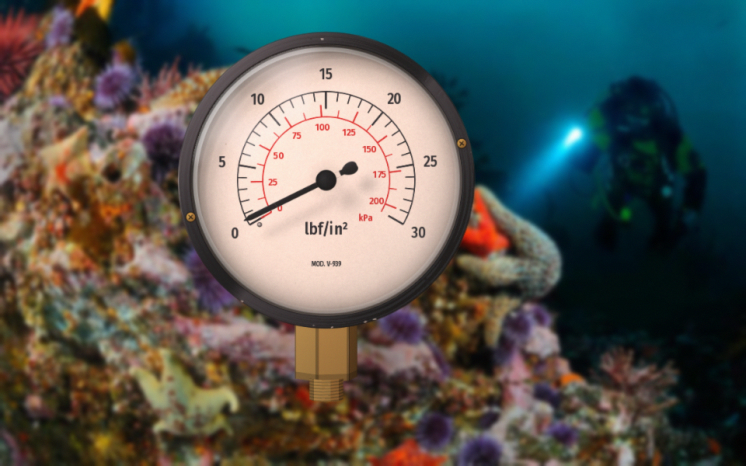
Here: 0.5
